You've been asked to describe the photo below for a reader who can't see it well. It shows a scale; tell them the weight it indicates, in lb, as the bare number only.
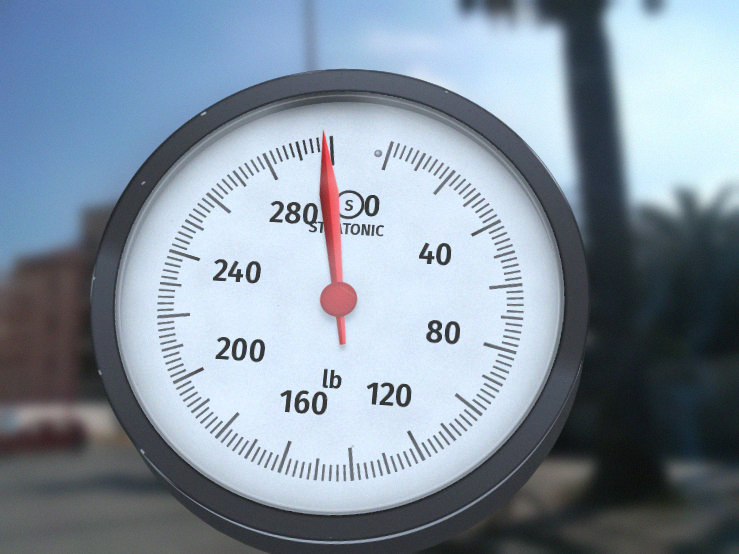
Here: 298
